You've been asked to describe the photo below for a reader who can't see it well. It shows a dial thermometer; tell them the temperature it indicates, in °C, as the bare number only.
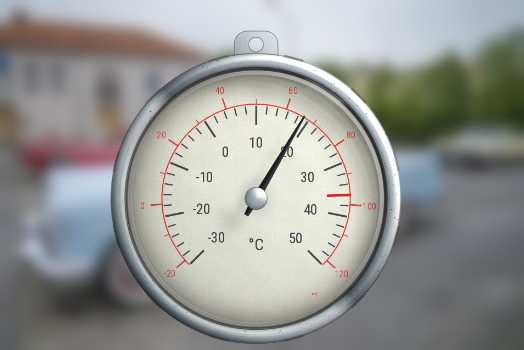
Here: 19
